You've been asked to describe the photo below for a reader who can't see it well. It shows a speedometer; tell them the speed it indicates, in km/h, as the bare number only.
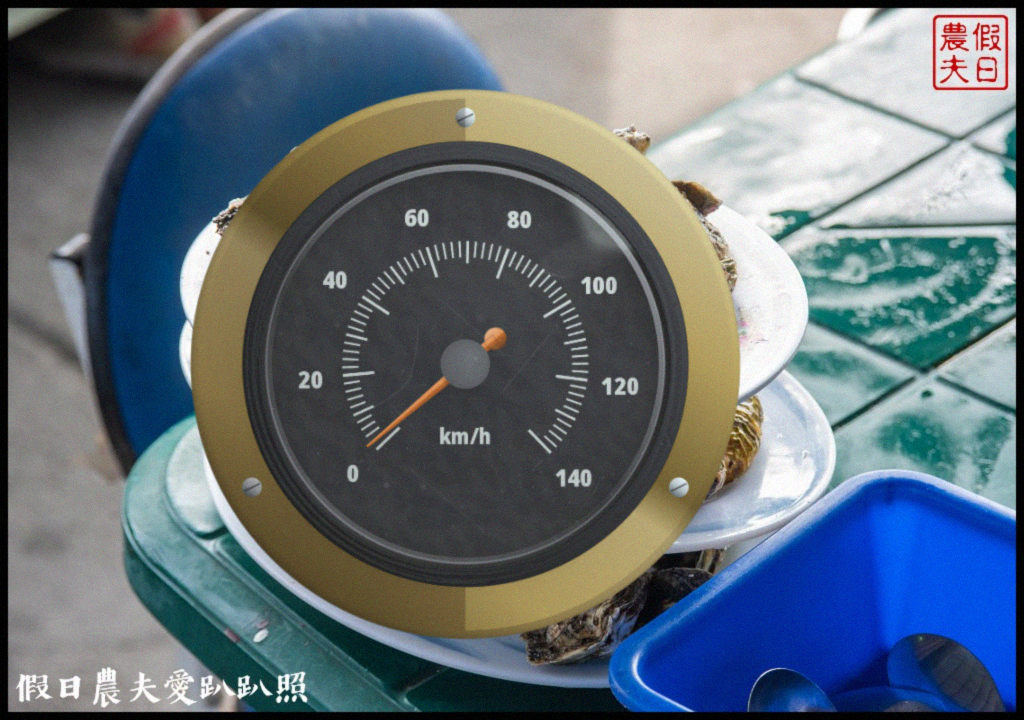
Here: 2
